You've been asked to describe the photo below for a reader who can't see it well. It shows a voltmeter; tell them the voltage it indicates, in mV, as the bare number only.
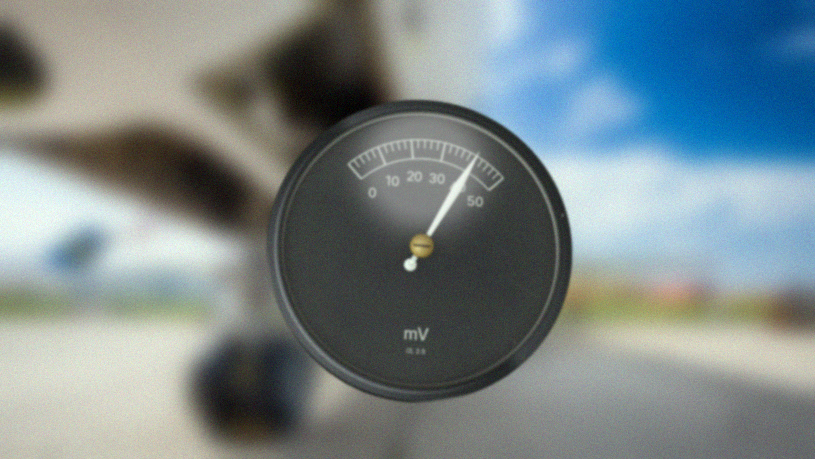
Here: 40
